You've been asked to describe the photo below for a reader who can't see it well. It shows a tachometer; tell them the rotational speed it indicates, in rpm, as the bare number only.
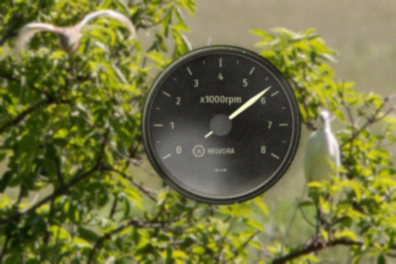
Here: 5750
